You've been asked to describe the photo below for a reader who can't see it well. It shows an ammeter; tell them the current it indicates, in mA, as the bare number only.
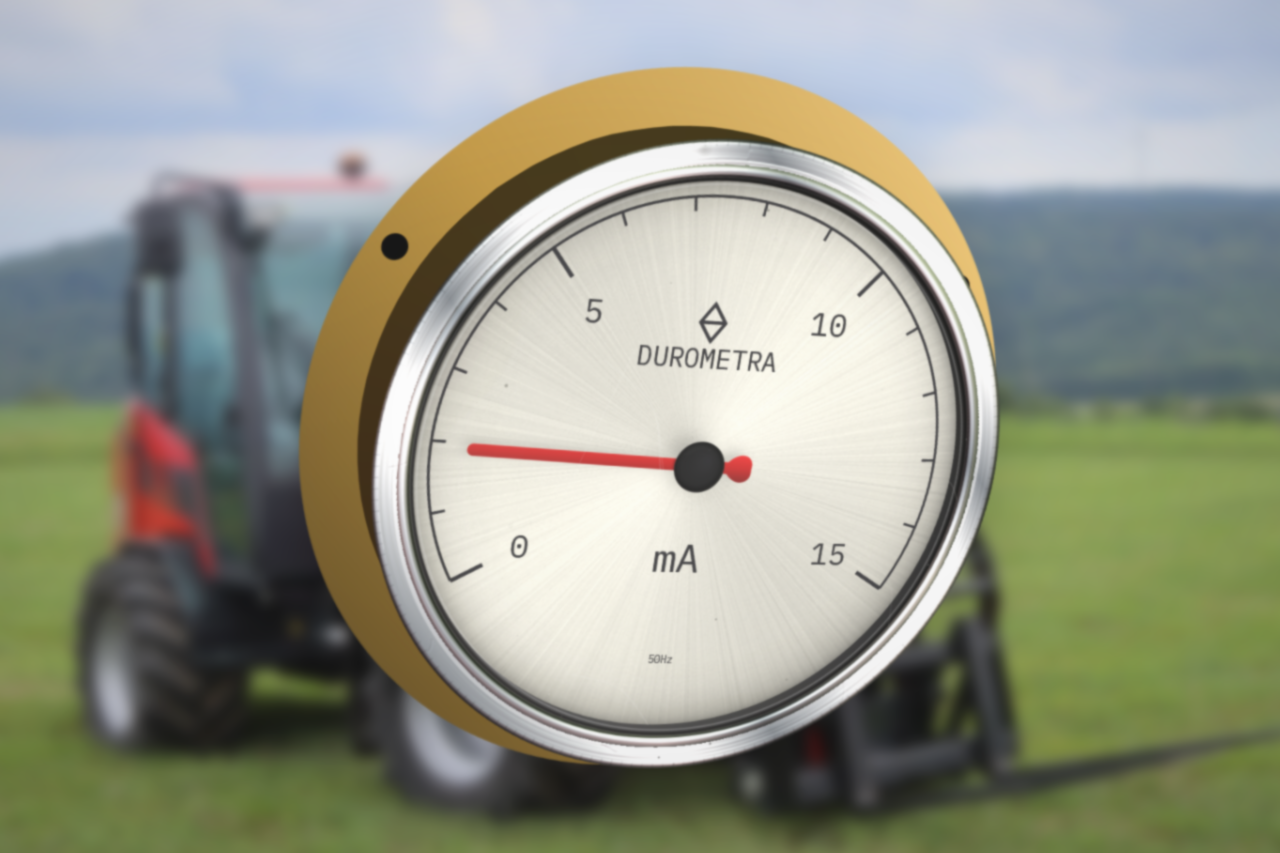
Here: 2
